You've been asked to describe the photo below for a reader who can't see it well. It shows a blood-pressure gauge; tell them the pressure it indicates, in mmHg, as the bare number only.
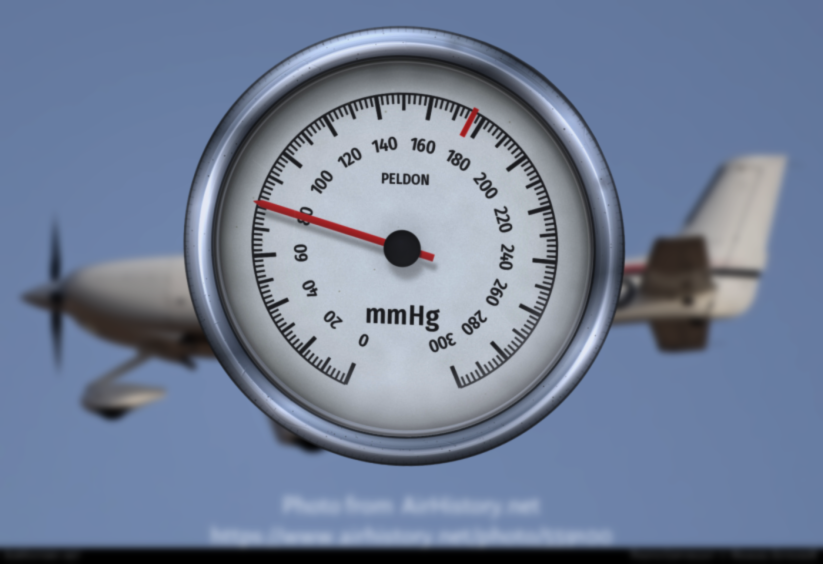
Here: 80
